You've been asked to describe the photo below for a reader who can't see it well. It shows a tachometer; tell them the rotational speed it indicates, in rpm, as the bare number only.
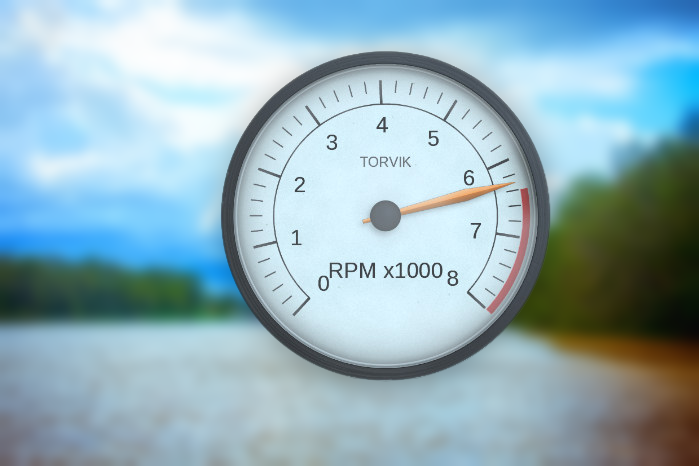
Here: 6300
